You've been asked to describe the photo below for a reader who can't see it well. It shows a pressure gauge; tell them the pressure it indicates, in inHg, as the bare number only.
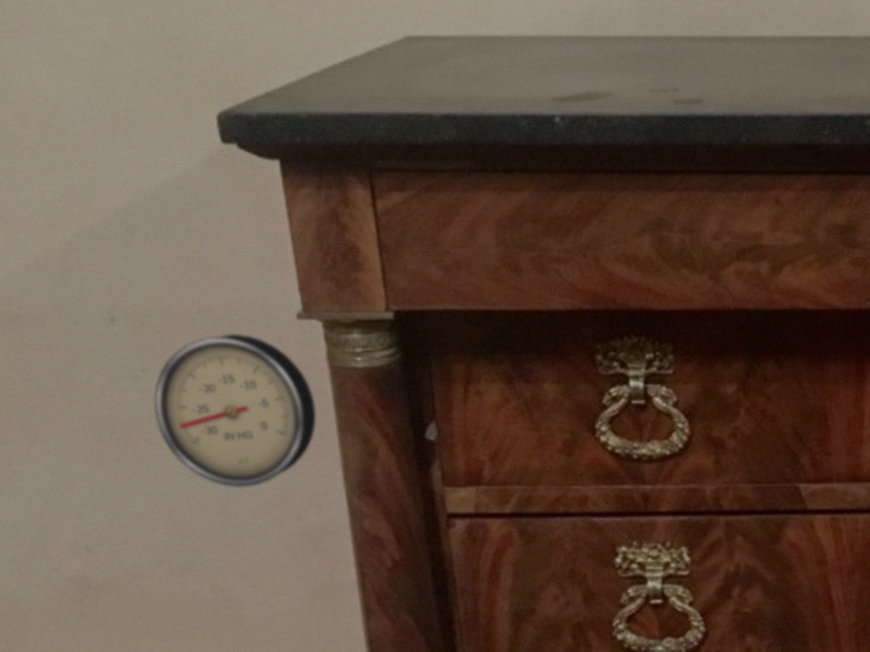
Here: -27.5
